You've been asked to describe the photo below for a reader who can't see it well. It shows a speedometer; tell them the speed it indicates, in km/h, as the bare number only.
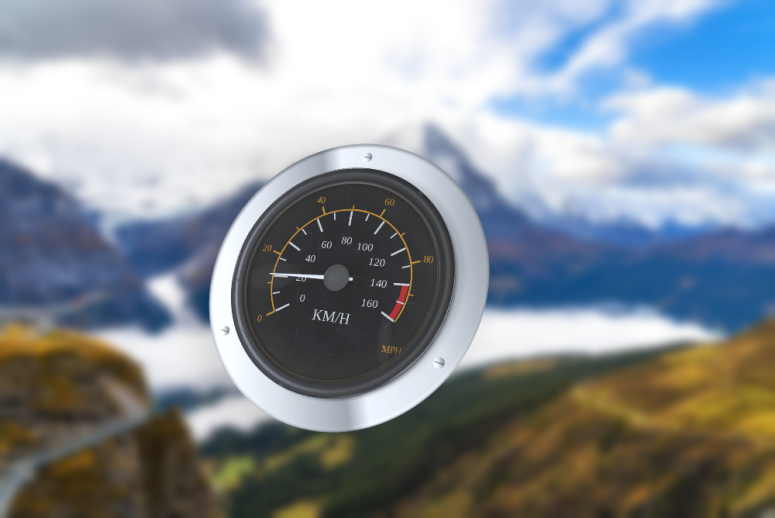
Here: 20
